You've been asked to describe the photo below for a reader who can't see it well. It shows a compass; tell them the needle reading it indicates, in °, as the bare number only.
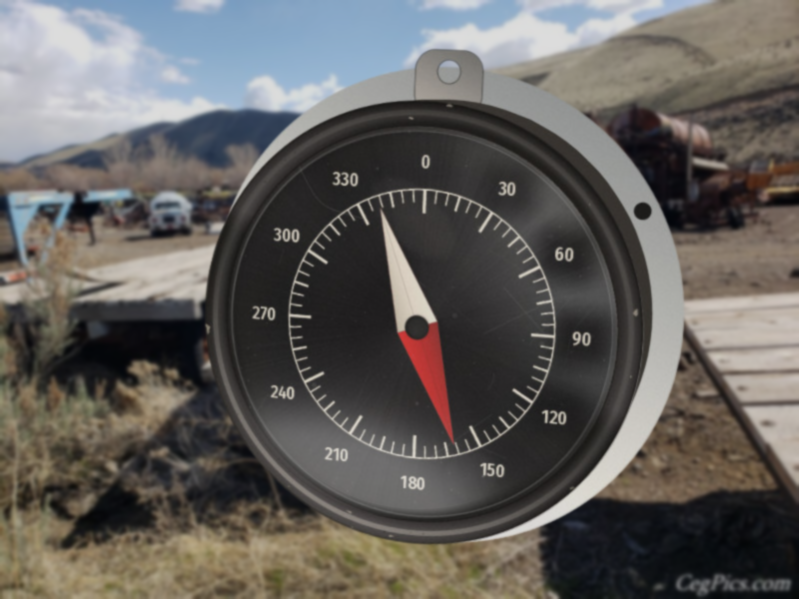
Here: 160
